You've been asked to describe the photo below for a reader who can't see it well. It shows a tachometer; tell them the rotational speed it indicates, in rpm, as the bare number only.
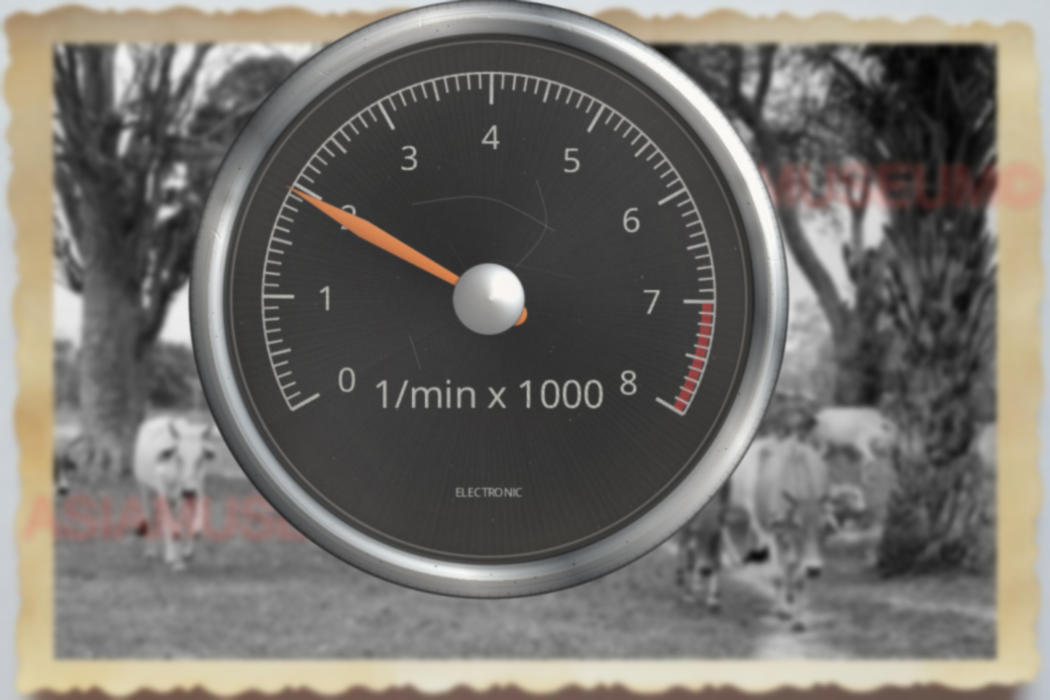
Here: 1950
